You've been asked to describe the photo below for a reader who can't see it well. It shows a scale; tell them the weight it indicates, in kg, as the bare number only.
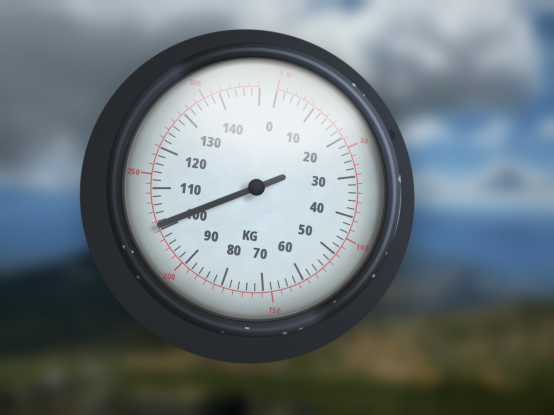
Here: 101
